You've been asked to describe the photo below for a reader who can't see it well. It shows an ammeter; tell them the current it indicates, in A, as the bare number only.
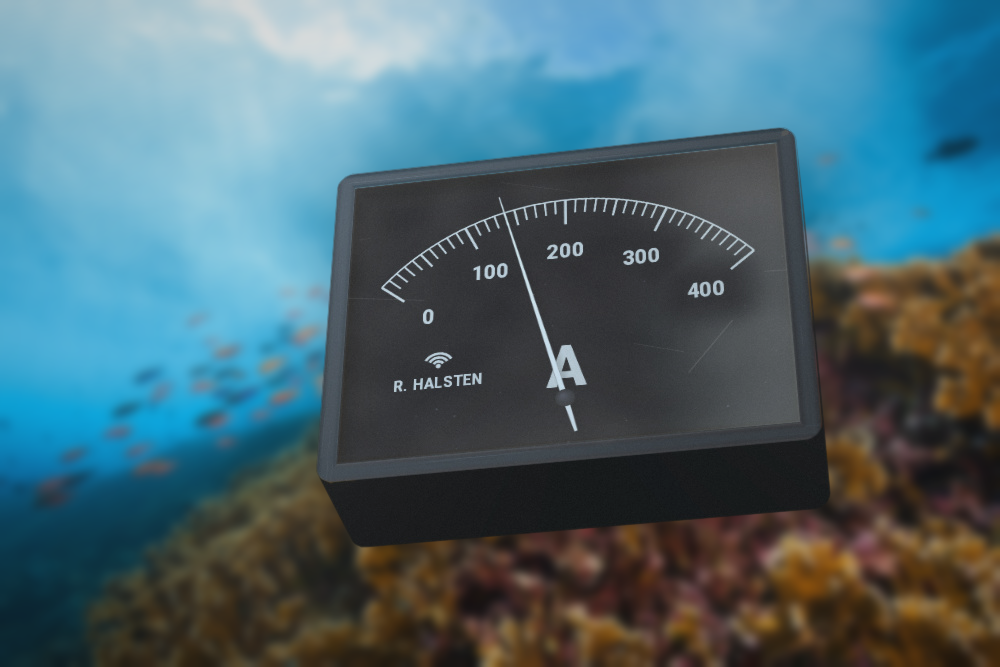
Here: 140
